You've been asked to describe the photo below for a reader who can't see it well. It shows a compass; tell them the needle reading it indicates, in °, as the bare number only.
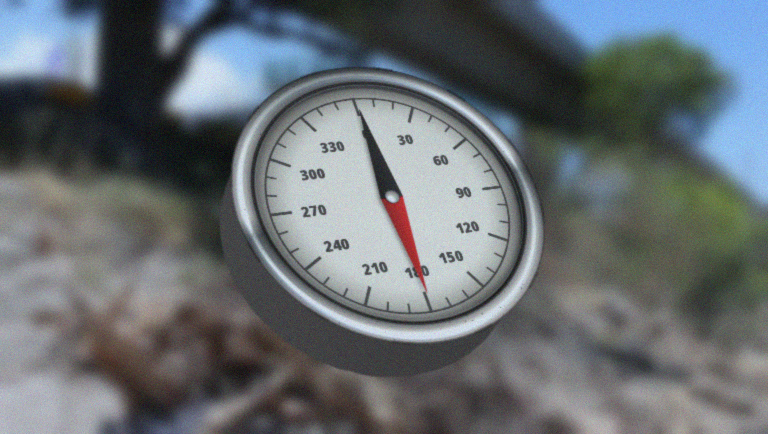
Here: 180
